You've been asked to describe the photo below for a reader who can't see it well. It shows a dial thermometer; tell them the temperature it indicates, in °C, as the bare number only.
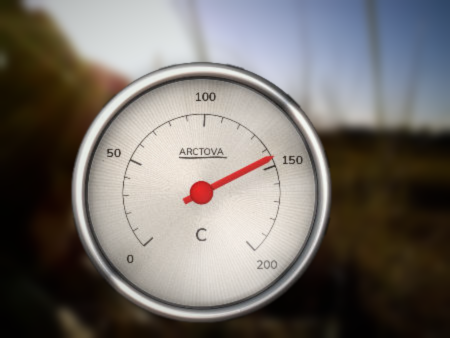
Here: 145
